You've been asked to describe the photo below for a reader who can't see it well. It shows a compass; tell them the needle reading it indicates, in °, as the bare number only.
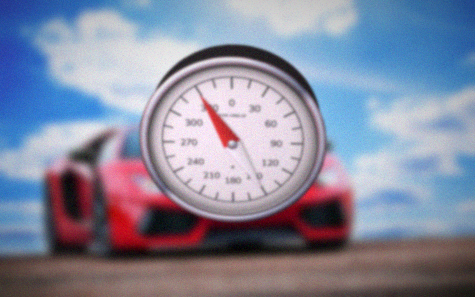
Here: 330
